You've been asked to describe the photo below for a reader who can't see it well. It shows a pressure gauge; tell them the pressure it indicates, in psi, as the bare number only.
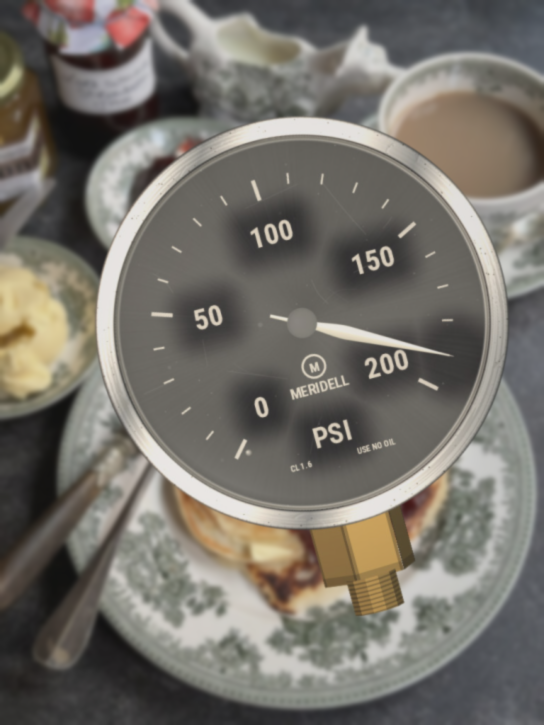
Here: 190
